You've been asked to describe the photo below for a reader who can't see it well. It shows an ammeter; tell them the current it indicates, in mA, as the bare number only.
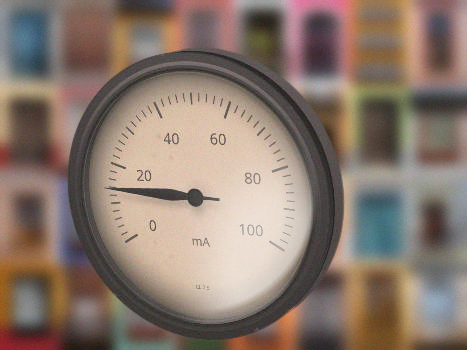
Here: 14
